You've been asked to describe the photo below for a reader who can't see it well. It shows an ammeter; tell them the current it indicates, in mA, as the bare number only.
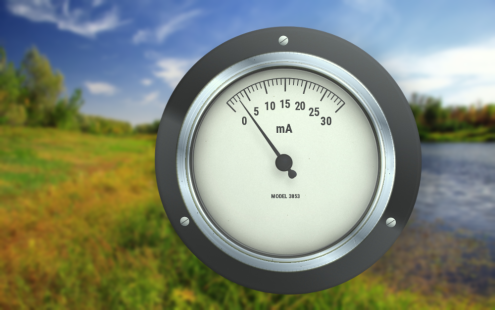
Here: 3
